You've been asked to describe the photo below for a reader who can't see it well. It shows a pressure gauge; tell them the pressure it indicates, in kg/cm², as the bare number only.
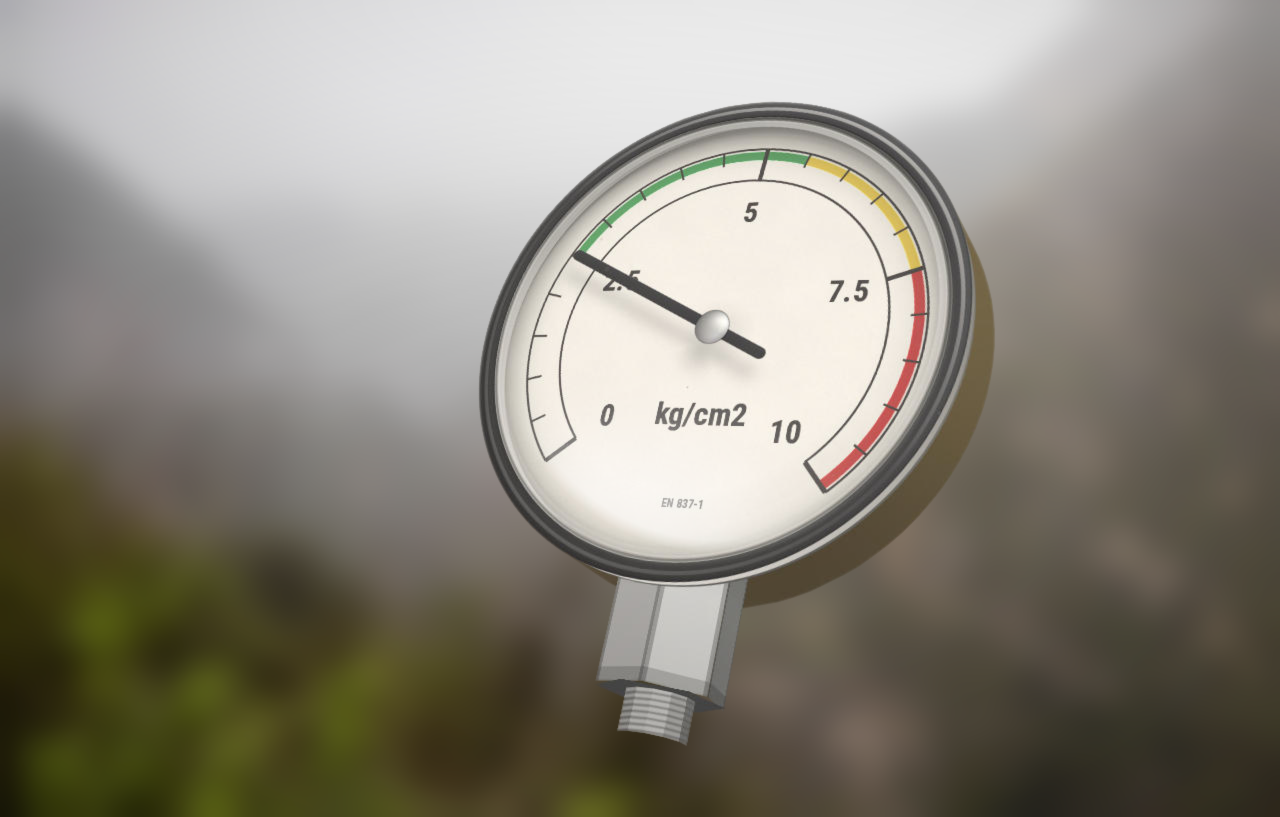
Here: 2.5
